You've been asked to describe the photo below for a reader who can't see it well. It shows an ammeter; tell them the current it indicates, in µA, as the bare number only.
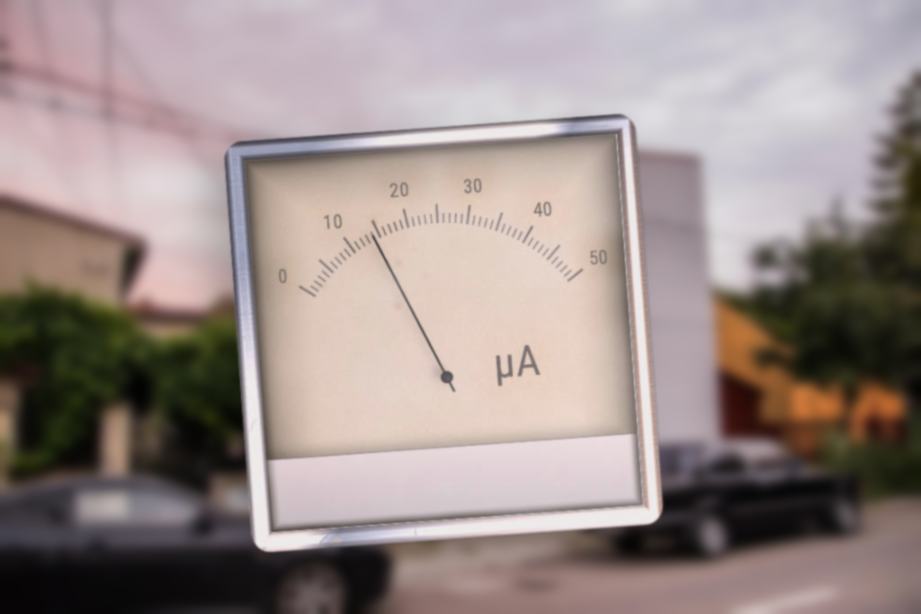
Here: 14
